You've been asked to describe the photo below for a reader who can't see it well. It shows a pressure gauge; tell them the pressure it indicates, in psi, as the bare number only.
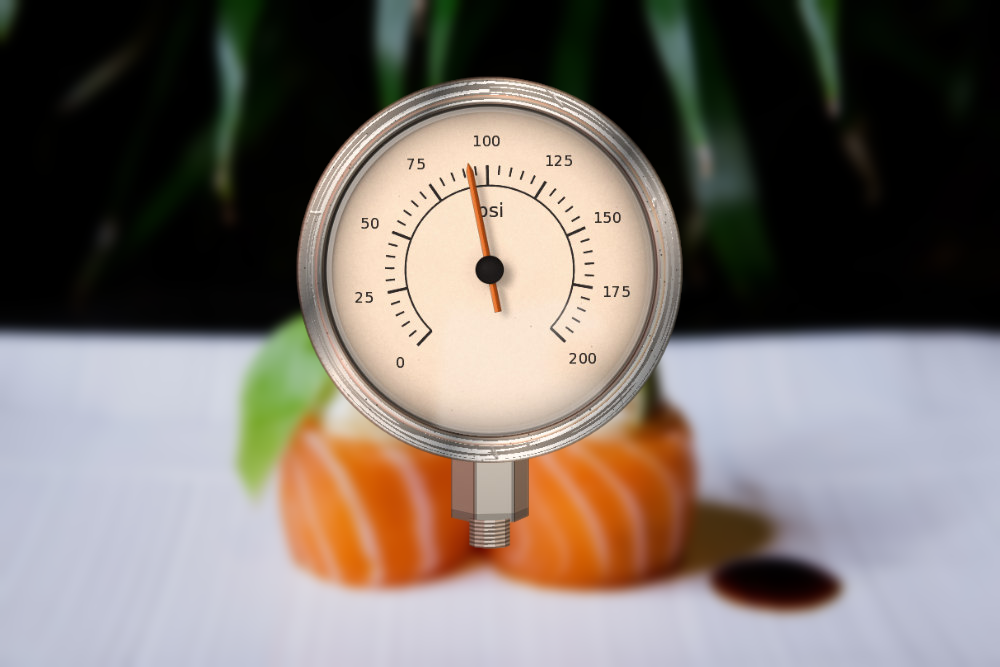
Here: 92.5
